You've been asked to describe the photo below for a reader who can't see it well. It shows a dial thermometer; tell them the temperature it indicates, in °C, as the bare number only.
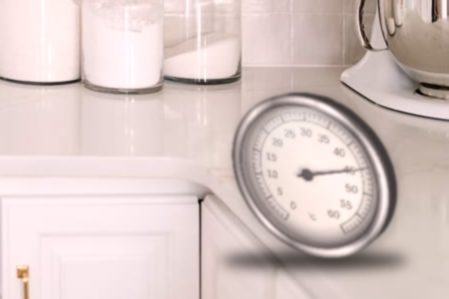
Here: 45
